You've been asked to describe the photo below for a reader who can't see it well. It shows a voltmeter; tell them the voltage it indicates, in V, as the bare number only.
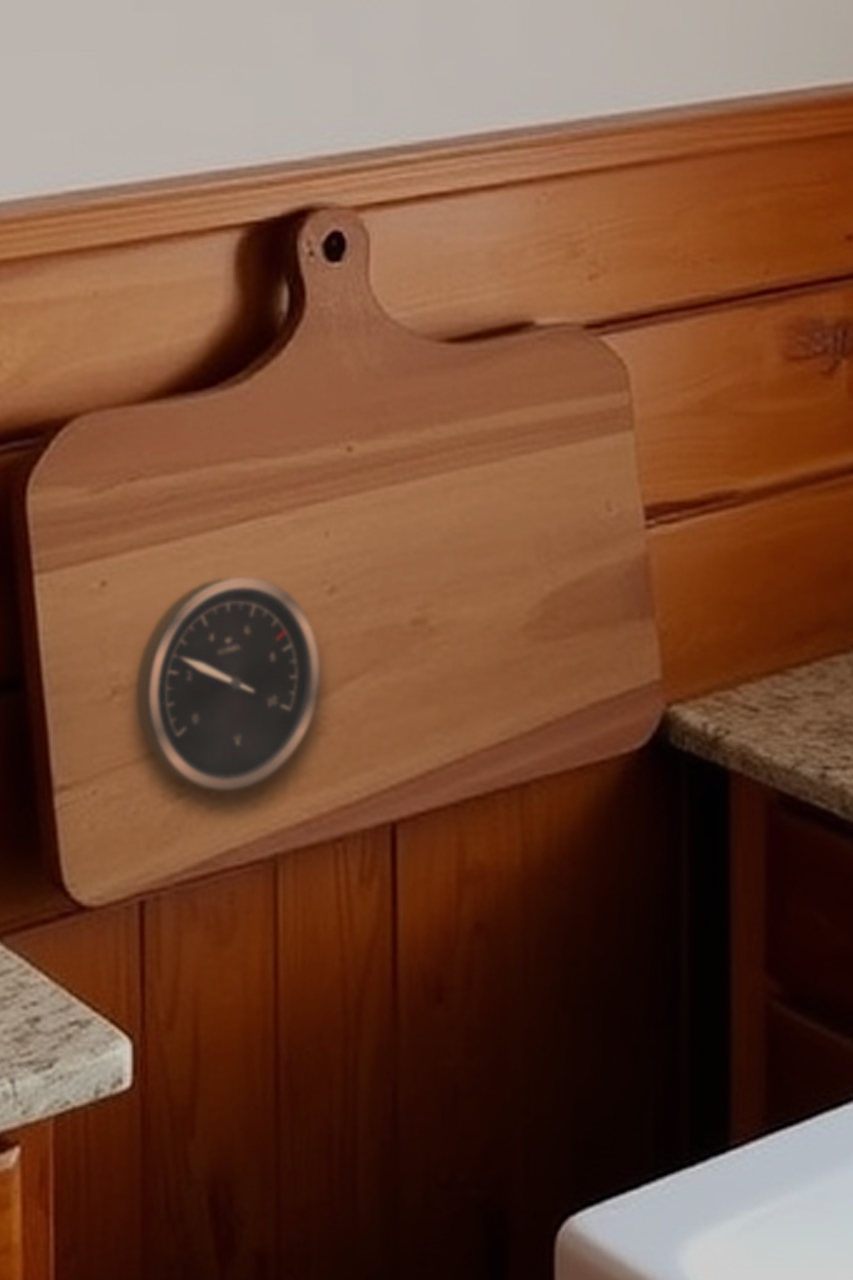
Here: 2.5
